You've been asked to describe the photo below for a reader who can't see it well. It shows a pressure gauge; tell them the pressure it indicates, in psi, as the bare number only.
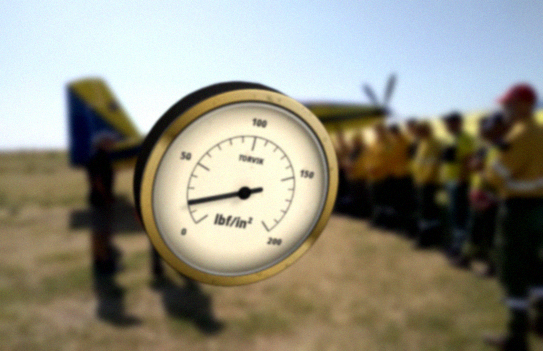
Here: 20
